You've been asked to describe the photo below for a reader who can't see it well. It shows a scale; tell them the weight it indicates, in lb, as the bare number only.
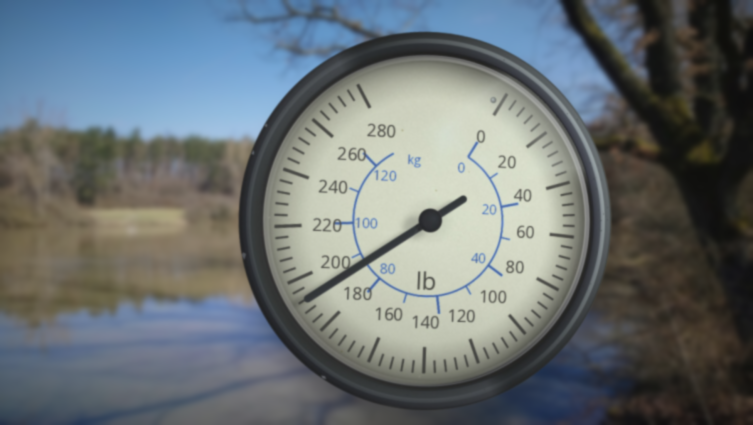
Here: 192
